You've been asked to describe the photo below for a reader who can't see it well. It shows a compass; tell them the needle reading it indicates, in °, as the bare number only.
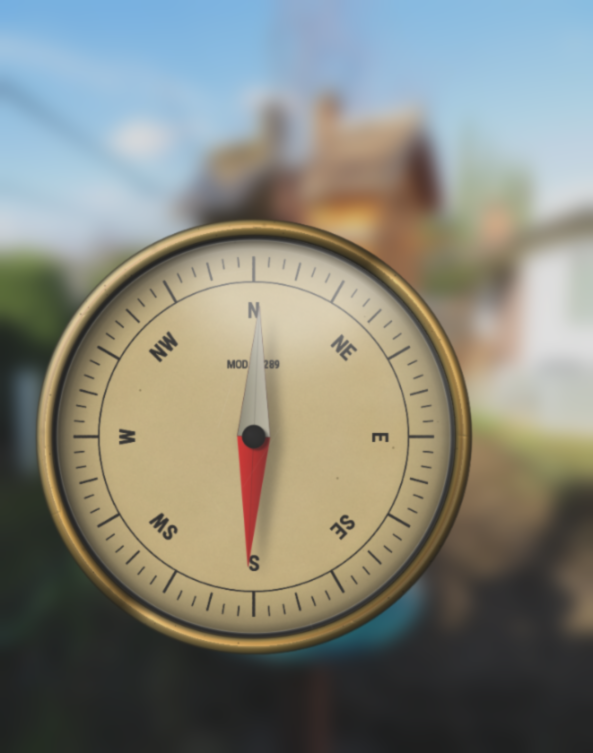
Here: 182.5
